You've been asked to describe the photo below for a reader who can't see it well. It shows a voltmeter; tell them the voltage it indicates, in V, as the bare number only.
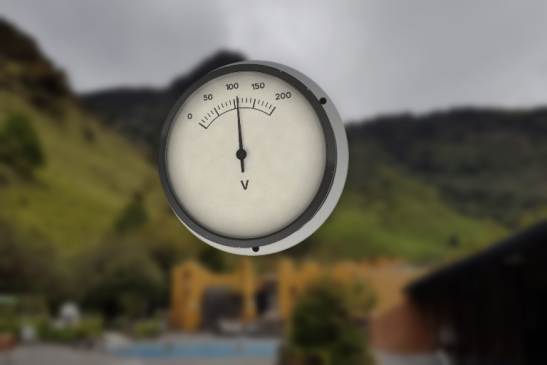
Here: 110
